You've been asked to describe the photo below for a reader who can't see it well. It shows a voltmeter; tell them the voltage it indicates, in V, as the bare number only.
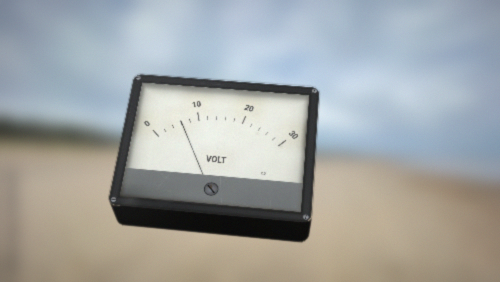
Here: 6
